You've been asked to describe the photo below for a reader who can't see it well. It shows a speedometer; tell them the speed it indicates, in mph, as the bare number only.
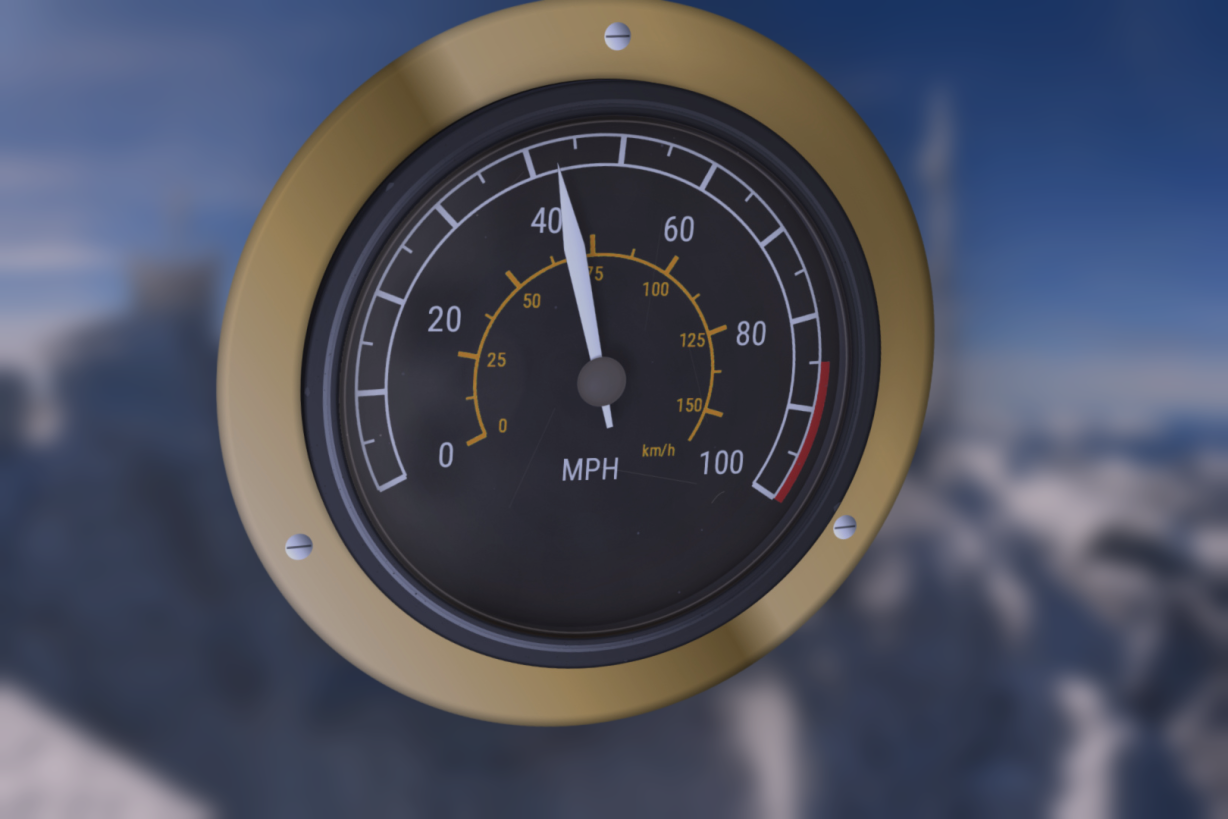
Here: 42.5
